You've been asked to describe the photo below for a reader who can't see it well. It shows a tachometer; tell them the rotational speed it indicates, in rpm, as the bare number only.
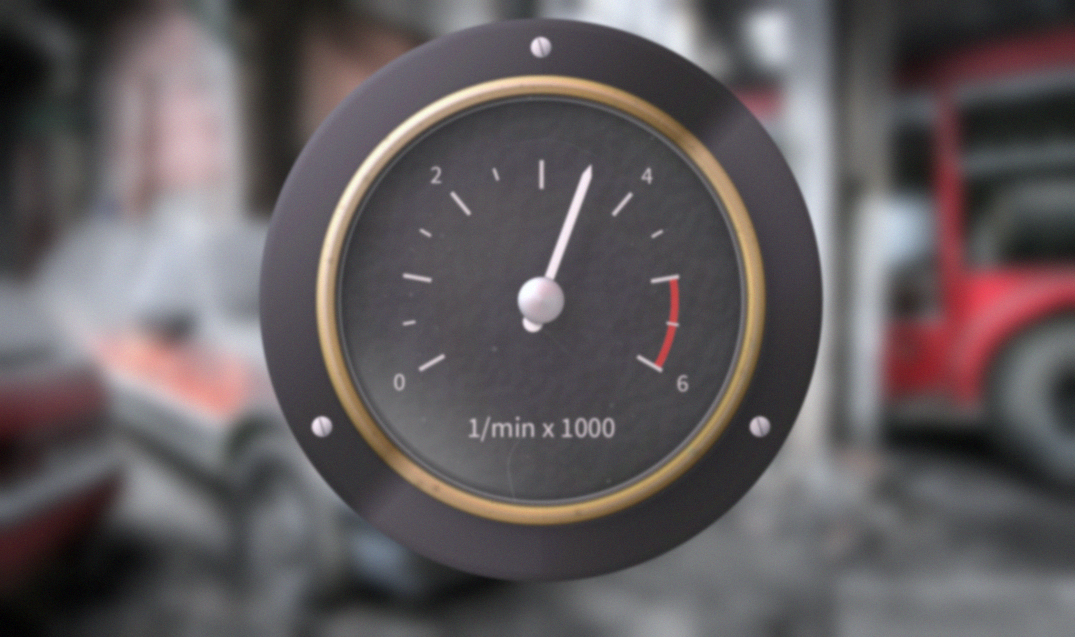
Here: 3500
